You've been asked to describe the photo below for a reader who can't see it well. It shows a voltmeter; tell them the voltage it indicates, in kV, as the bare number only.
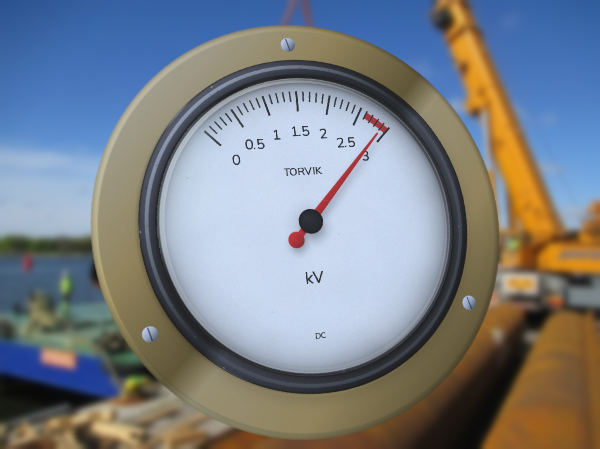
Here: 2.9
